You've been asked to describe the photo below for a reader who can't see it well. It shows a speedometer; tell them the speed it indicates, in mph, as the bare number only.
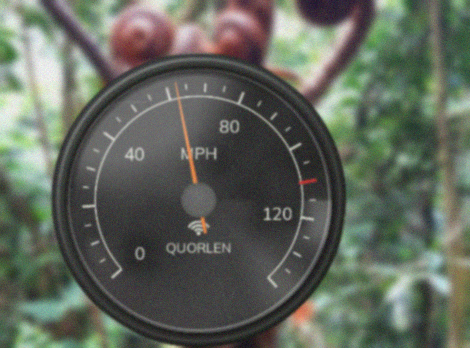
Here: 62.5
